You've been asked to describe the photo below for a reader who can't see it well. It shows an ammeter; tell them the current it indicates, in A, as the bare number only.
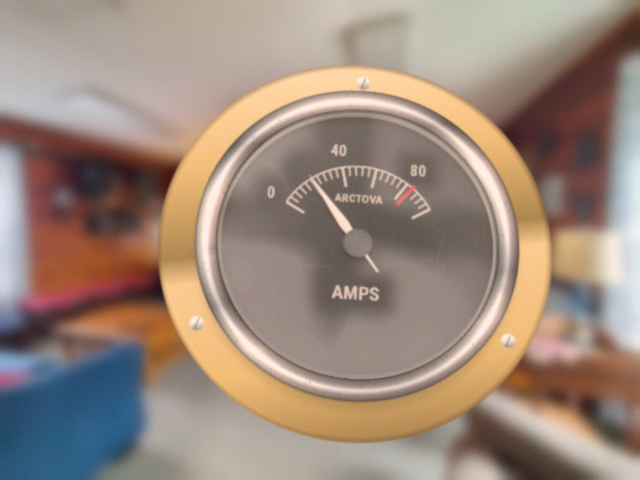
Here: 20
